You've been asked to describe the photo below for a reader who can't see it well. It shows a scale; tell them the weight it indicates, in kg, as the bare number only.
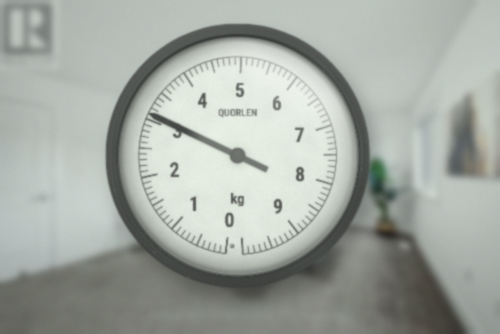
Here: 3.1
